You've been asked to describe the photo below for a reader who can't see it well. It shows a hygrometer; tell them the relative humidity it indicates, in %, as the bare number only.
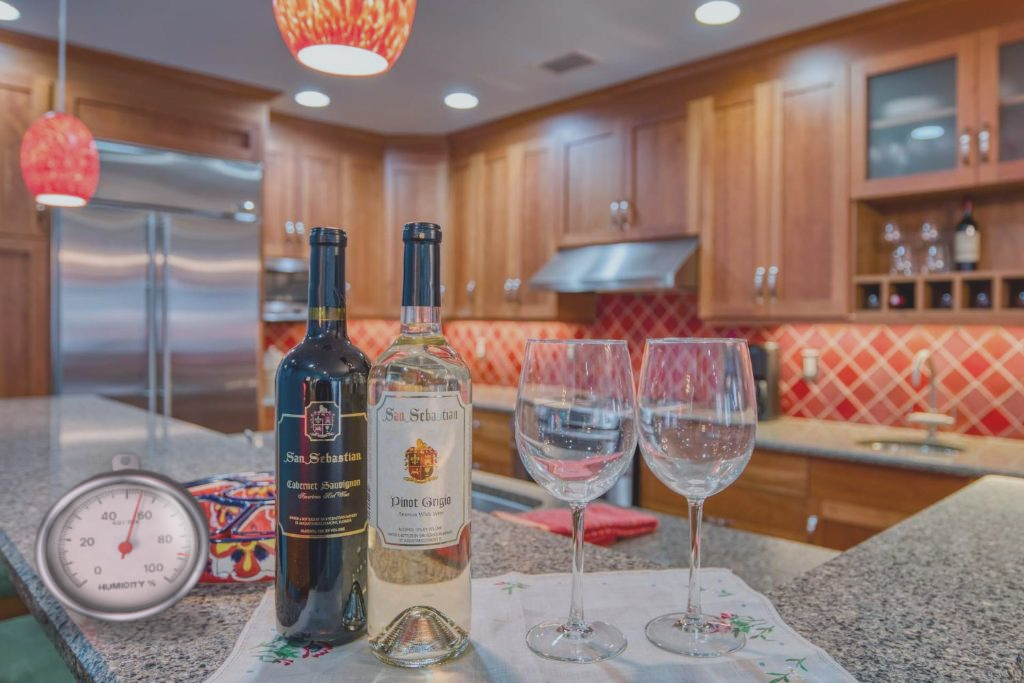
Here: 55
